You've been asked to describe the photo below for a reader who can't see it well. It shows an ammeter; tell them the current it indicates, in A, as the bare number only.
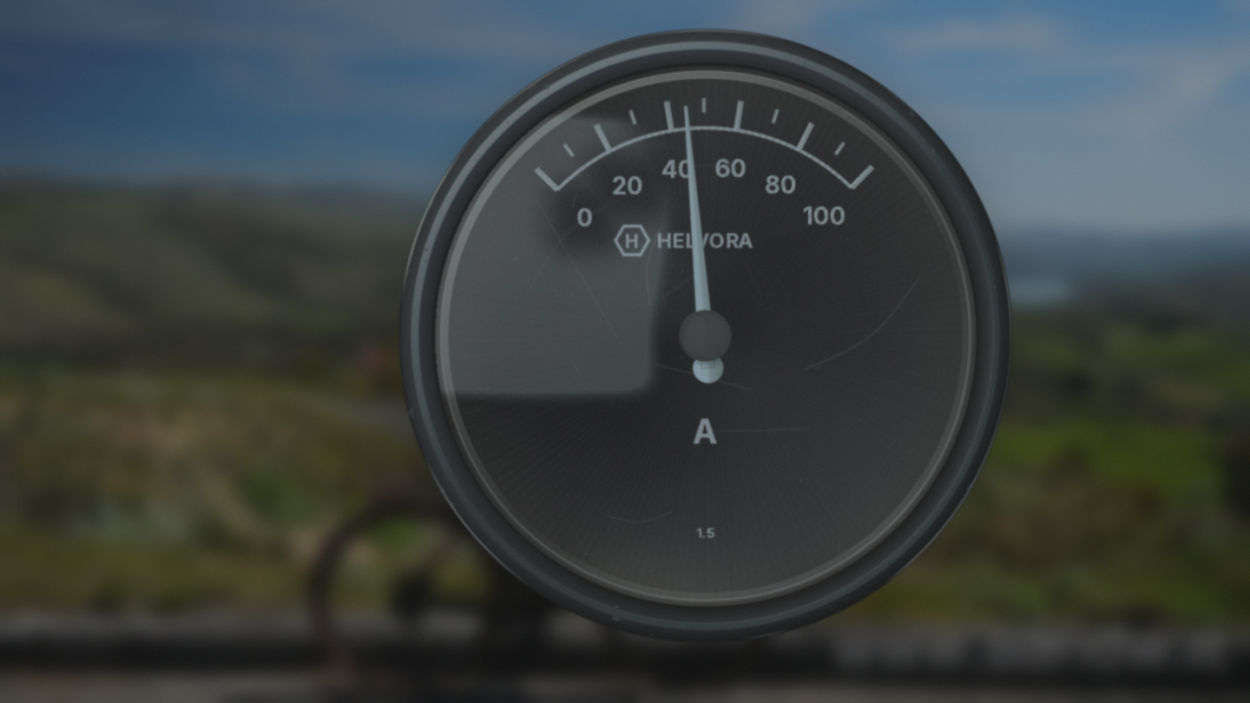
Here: 45
